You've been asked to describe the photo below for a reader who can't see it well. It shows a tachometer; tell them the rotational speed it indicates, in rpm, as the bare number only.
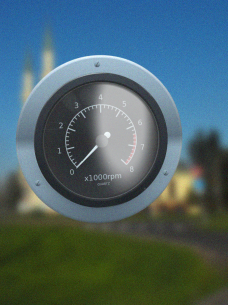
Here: 0
